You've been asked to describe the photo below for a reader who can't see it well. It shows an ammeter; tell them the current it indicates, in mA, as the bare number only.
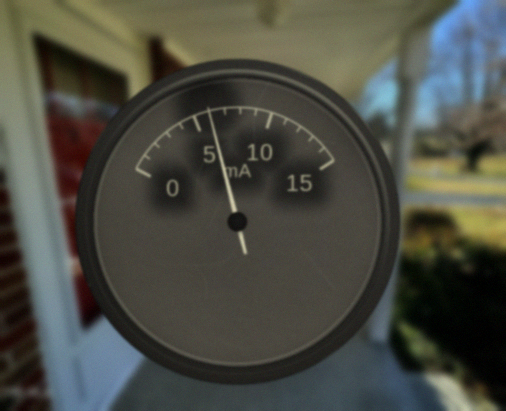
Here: 6
